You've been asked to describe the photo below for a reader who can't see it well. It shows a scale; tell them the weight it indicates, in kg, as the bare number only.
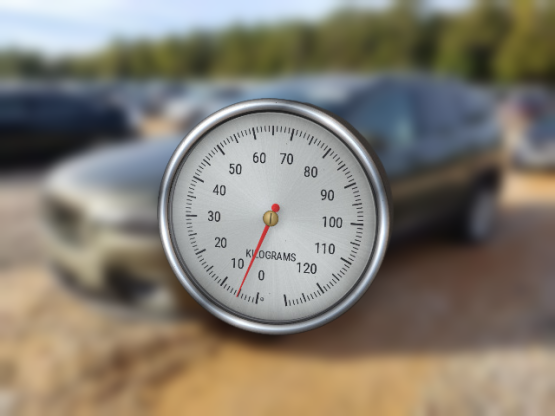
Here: 5
